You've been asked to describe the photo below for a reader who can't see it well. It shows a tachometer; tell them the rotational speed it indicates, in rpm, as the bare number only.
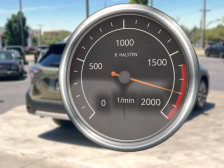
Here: 1800
